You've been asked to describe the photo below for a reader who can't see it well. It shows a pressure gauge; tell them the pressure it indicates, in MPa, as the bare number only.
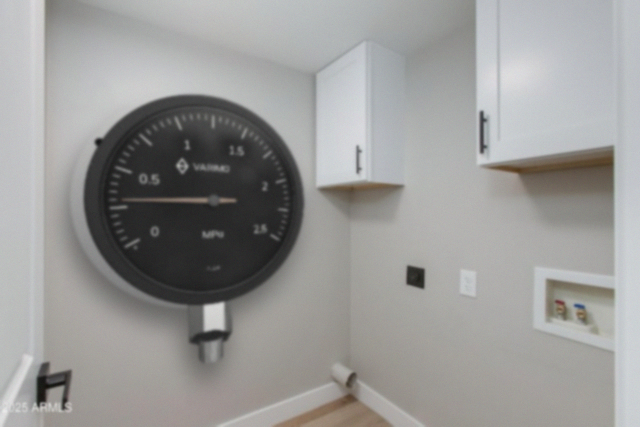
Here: 0.3
